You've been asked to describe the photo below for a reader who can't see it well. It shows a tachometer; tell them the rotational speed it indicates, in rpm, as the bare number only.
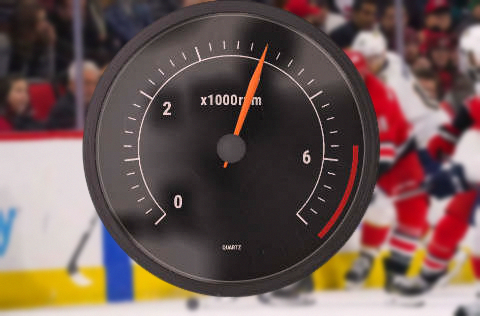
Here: 4000
